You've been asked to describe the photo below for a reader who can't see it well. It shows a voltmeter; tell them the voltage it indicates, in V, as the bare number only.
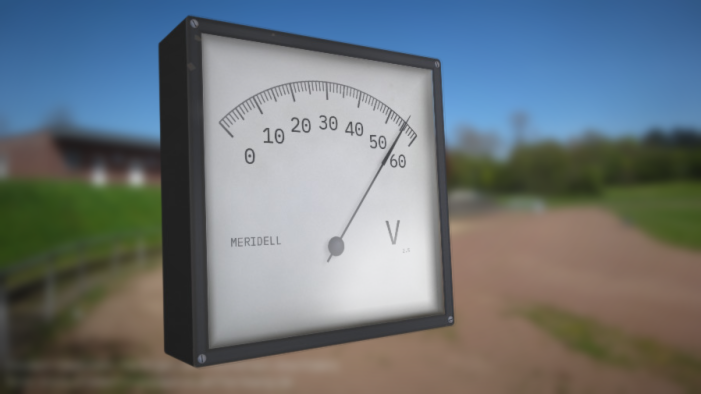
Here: 55
